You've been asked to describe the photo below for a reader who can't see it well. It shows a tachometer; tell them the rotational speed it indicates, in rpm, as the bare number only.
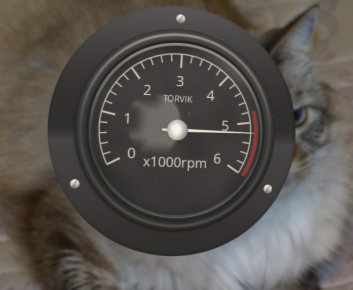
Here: 5200
